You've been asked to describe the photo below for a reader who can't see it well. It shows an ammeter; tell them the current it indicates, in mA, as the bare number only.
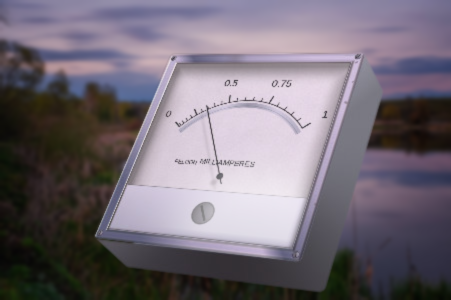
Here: 0.35
